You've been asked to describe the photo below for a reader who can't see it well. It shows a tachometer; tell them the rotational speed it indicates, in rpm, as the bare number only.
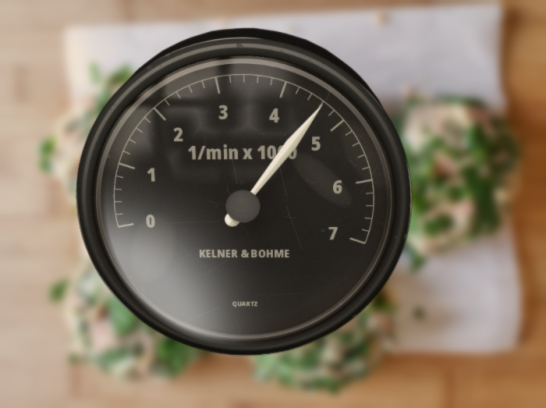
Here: 4600
